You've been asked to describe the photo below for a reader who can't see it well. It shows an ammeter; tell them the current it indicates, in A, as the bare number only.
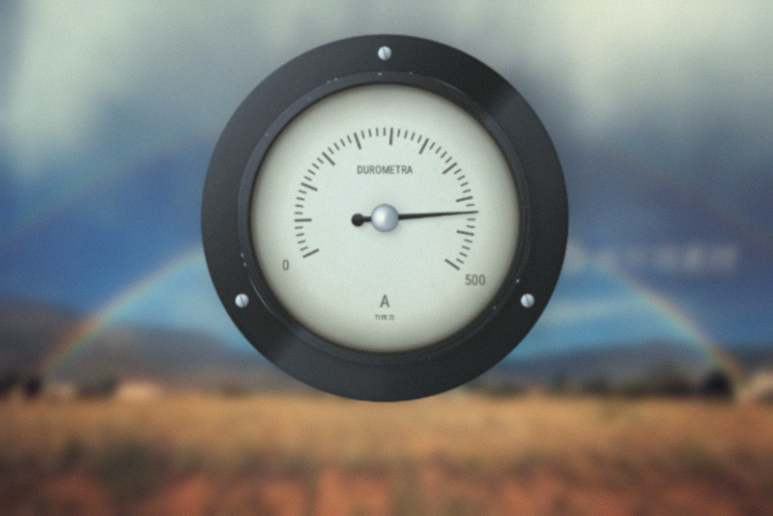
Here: 420
